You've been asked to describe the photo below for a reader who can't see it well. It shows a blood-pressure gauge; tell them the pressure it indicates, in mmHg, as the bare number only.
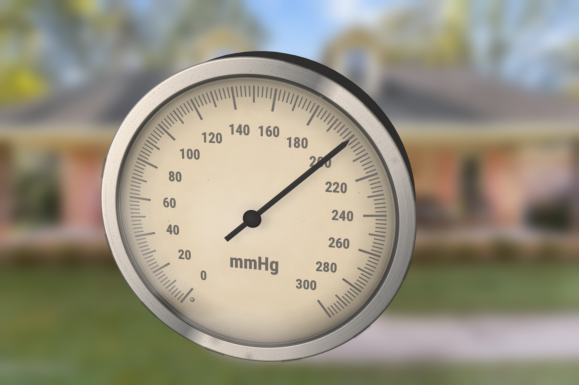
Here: 200
